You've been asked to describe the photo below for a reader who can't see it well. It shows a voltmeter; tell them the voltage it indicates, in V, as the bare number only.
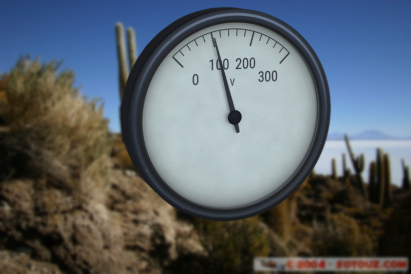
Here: 100
